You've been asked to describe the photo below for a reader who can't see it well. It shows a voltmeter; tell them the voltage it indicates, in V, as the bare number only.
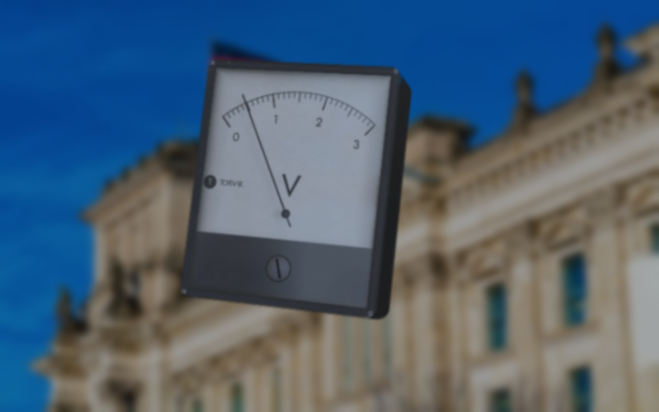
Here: 0.5
